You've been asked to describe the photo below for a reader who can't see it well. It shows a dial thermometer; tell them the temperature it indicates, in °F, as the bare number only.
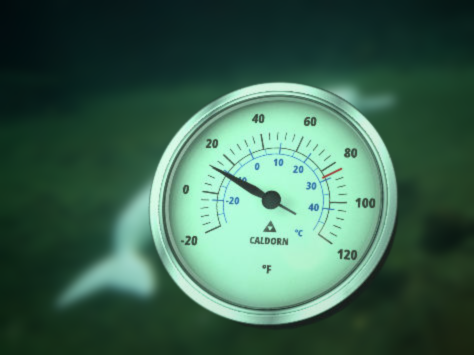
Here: 12
